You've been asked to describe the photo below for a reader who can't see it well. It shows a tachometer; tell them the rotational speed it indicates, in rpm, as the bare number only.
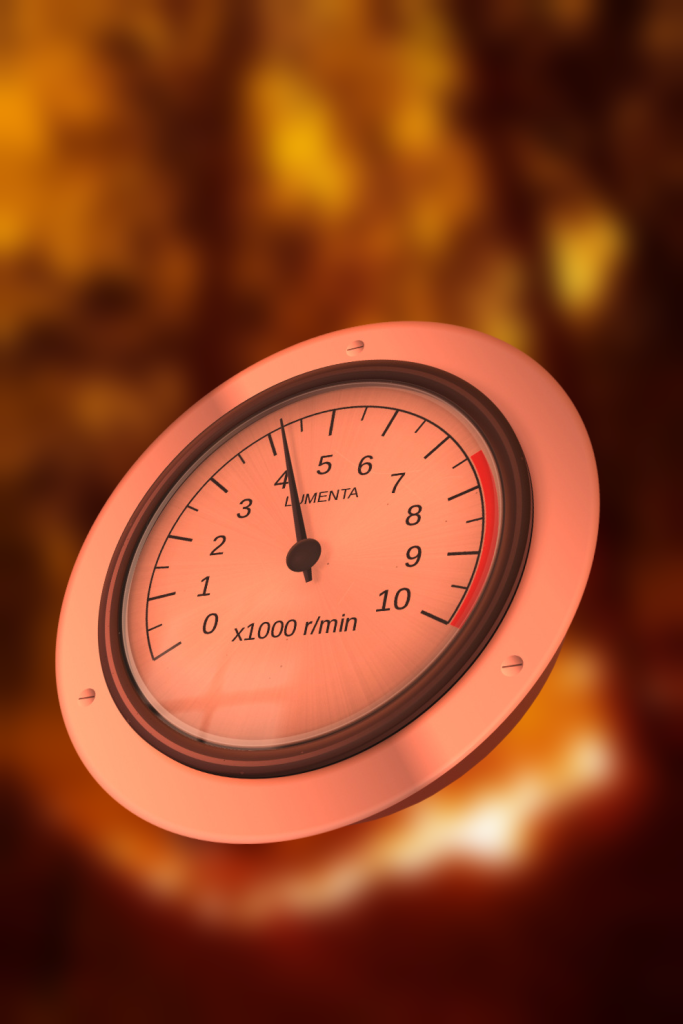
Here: 4250
